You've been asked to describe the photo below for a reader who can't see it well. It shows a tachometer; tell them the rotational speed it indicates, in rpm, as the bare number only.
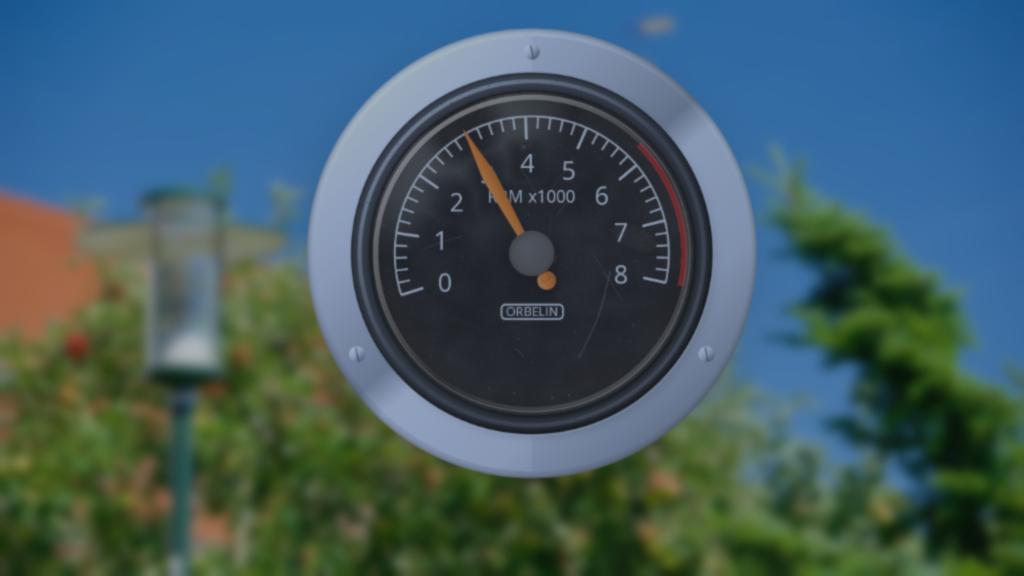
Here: 3000
